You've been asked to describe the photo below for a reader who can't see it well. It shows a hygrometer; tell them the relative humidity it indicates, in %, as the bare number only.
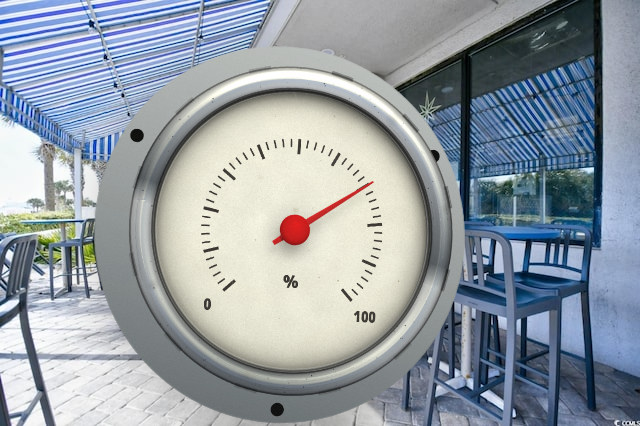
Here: 70
